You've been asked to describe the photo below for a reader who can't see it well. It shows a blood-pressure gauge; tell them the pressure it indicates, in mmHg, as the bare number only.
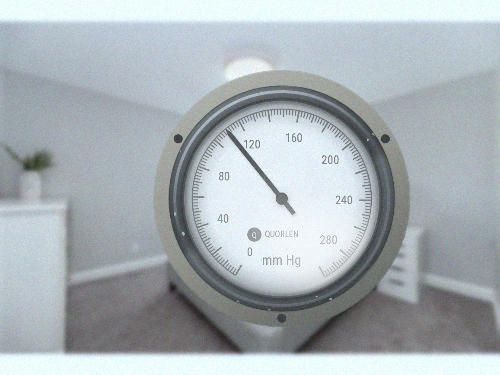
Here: 110
